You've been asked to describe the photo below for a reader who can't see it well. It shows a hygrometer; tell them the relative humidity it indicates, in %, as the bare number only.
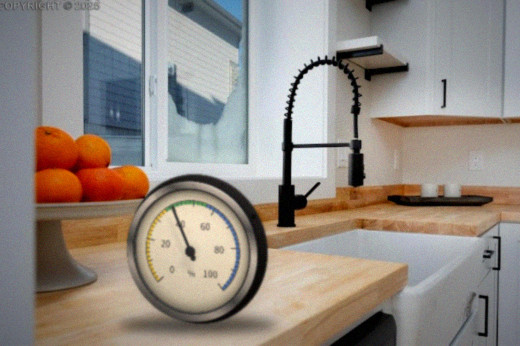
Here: 40
